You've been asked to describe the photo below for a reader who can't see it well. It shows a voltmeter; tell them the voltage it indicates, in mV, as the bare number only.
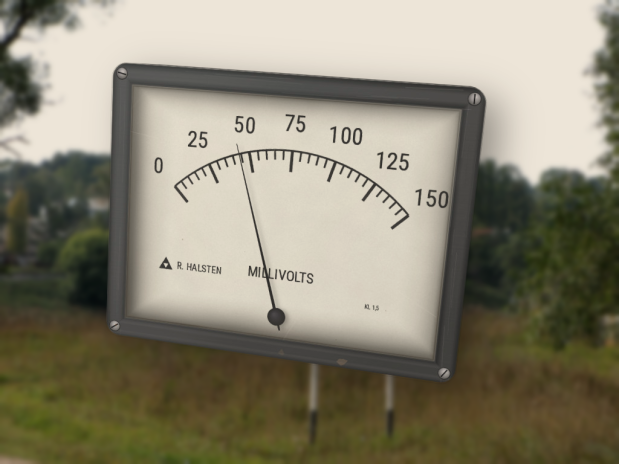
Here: 45
